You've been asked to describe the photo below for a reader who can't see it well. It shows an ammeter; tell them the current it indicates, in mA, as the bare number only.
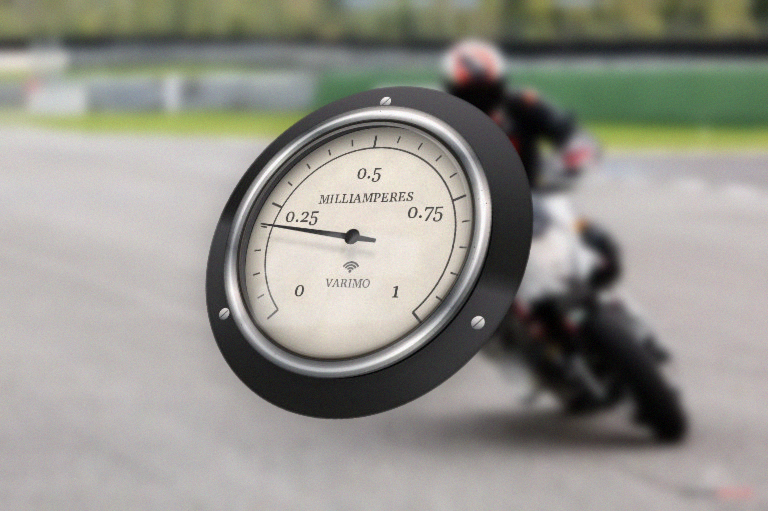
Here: 0.2
